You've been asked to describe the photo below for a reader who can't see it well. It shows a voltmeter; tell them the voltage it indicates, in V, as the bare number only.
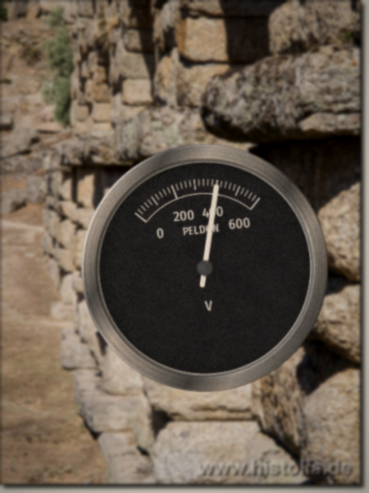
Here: 400
